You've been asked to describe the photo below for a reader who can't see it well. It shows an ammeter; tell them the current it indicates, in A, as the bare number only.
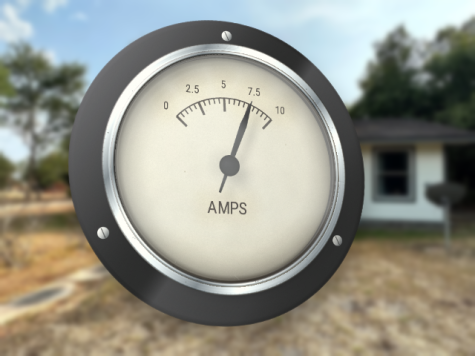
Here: 7.5
